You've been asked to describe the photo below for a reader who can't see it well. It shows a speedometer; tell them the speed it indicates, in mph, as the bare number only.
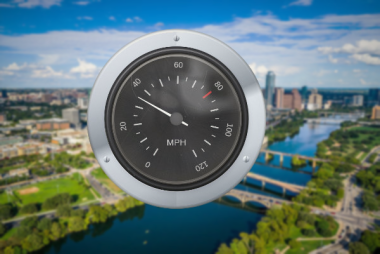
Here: 35
